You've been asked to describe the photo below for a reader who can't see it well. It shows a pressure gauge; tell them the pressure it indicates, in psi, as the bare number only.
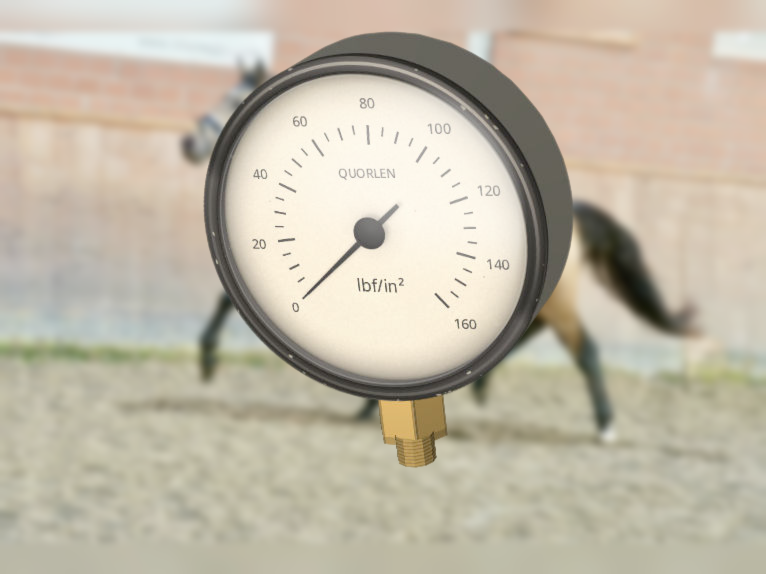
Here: 0
